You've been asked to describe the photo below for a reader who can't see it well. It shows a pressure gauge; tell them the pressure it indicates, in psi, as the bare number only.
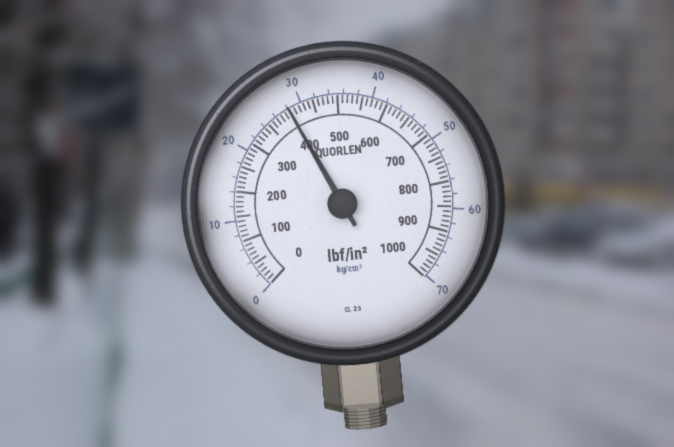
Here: 400
